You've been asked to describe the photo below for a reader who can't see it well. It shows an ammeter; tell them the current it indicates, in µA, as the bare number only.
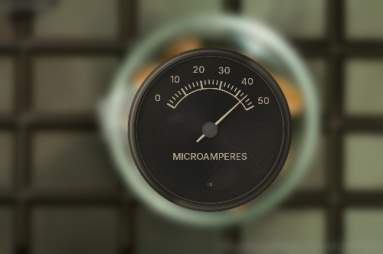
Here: 44
